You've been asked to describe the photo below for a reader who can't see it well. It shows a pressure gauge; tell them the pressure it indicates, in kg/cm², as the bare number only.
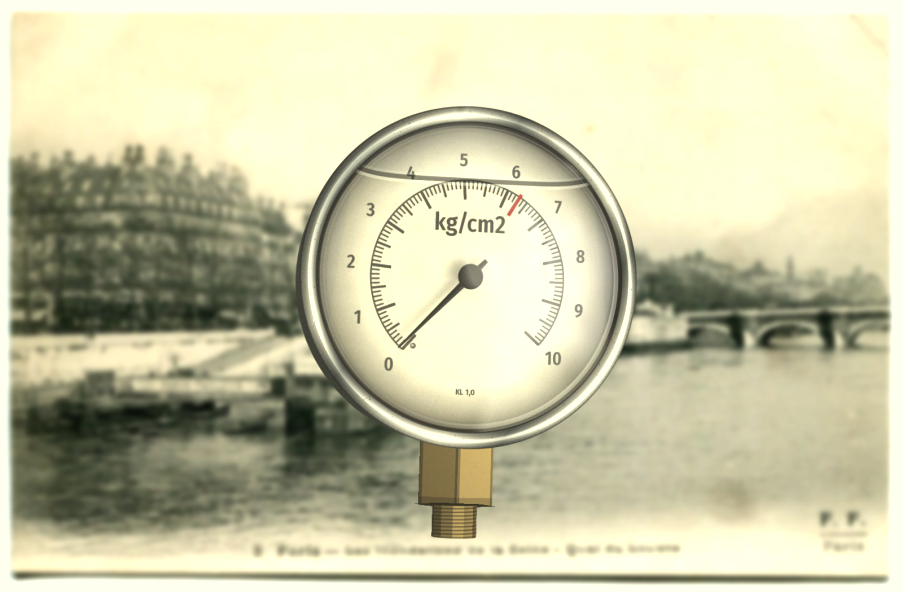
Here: 0.1
